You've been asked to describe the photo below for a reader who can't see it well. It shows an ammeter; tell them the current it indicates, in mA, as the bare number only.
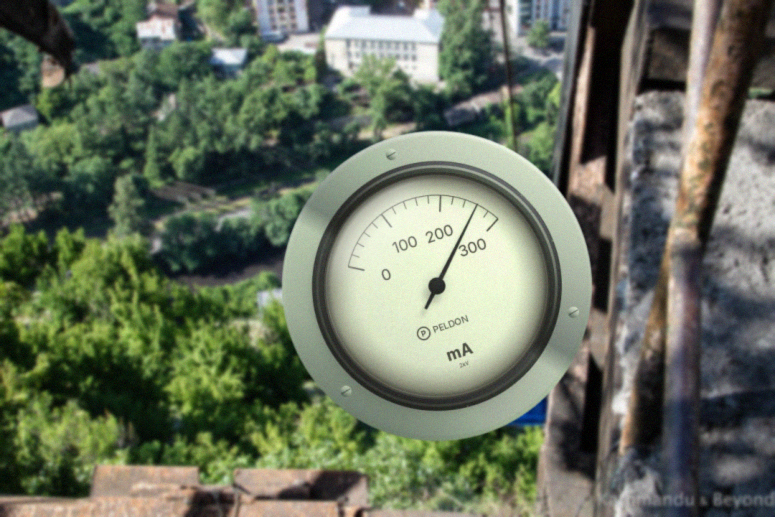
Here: 260
